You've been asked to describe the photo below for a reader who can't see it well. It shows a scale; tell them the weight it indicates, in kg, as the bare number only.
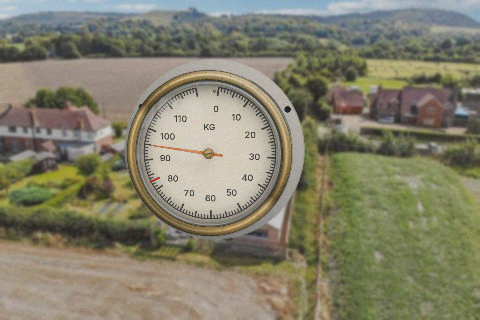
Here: 95
